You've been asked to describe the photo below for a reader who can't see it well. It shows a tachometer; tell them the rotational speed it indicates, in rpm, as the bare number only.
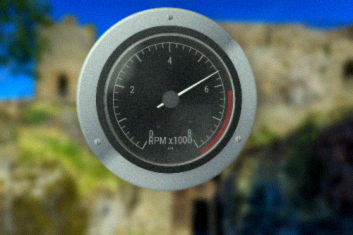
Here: 5600
